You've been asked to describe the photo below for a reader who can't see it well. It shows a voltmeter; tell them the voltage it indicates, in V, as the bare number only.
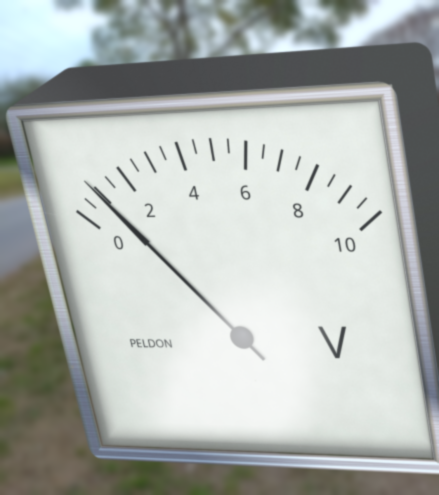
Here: 1
